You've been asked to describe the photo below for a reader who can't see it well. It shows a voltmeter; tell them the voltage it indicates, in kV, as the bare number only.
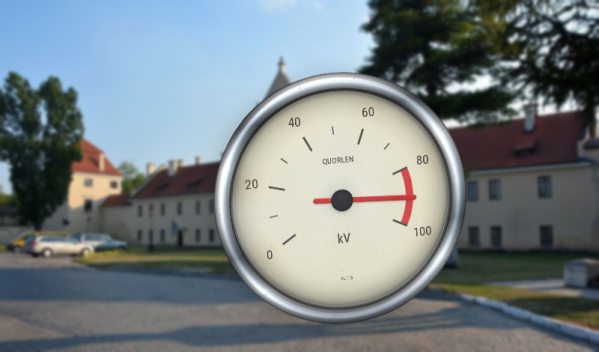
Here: 90
